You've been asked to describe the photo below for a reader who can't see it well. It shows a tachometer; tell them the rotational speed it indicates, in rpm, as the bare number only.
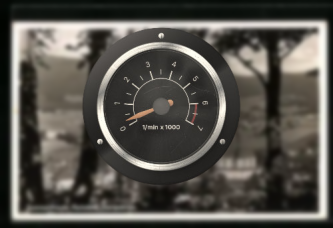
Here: 250
